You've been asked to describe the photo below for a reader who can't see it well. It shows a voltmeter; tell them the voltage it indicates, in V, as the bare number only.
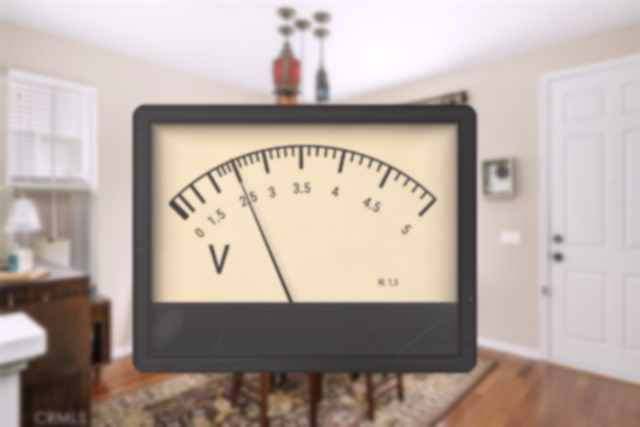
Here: 2.5
